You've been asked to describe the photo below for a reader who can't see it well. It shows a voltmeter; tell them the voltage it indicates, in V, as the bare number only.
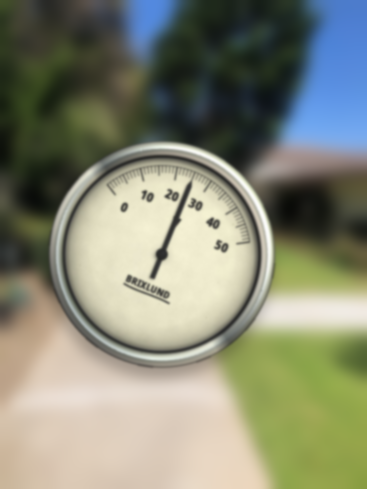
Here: 25
